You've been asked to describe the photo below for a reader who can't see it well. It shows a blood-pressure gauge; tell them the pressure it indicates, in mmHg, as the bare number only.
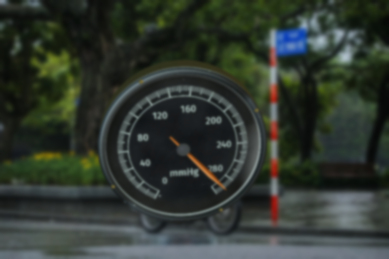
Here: 290
